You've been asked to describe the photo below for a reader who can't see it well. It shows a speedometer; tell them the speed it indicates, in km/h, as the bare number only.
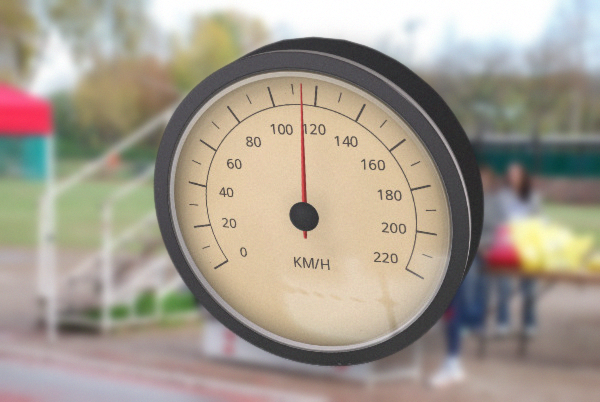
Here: 115
